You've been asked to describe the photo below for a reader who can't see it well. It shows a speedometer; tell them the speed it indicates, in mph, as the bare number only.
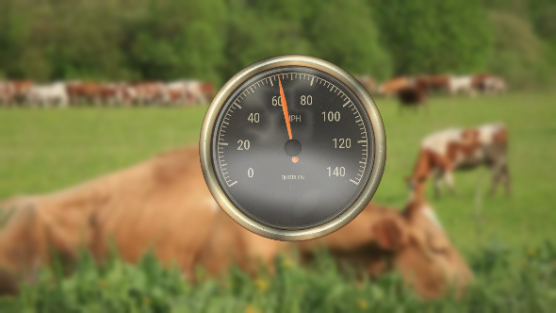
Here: 64
